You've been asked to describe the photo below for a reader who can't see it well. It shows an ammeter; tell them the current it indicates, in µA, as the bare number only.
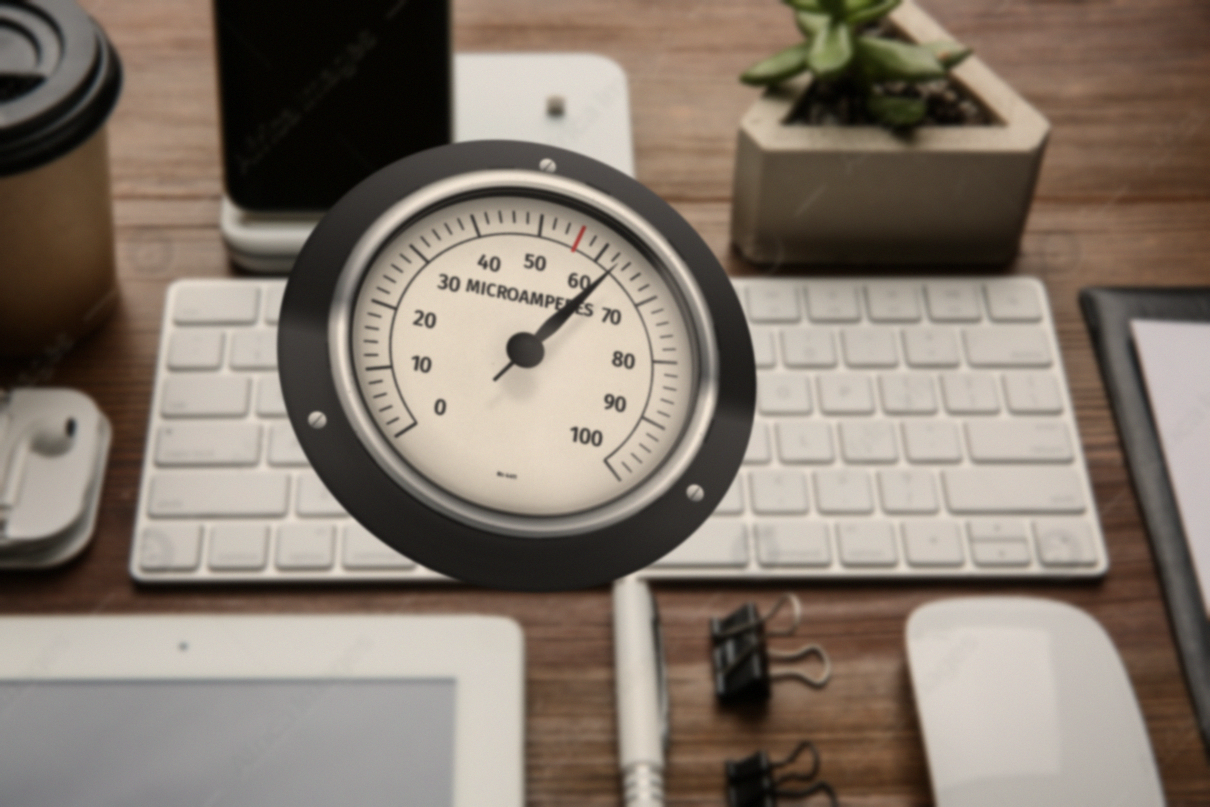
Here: 63
